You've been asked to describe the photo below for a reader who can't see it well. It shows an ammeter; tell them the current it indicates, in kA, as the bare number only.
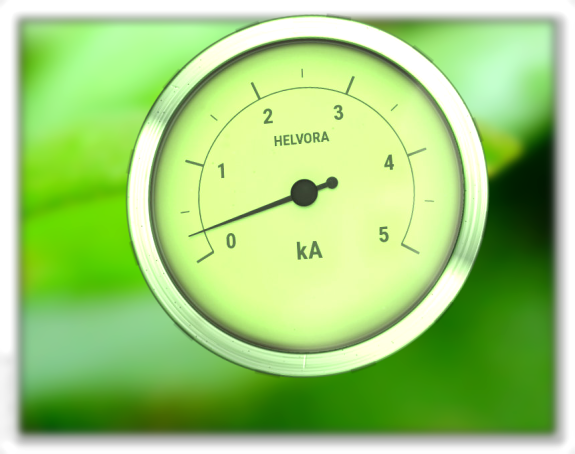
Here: 0.25
